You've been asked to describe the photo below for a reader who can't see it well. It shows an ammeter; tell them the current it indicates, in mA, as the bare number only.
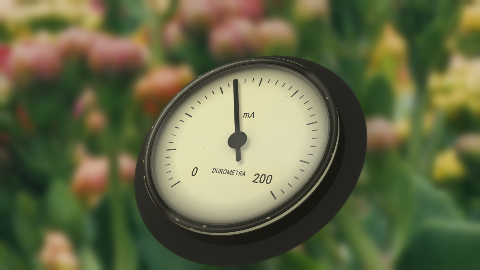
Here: 85
